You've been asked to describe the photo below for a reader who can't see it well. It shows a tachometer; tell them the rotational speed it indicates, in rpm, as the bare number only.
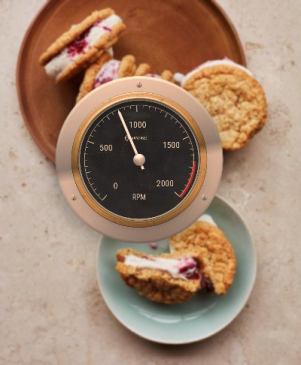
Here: 850
